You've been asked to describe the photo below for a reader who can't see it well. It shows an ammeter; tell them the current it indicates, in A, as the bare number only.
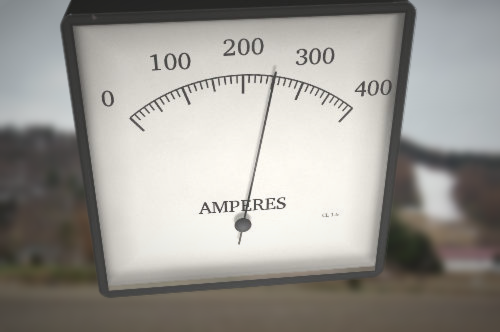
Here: 250
